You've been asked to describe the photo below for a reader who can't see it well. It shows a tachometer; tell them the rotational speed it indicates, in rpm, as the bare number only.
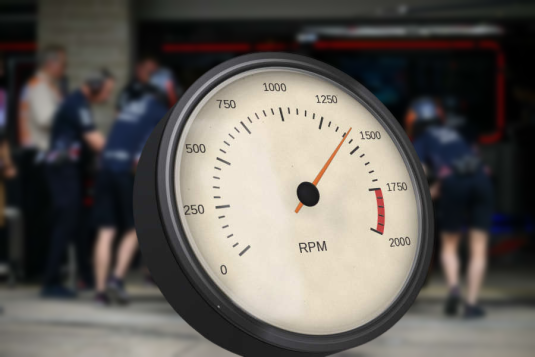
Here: 1400
